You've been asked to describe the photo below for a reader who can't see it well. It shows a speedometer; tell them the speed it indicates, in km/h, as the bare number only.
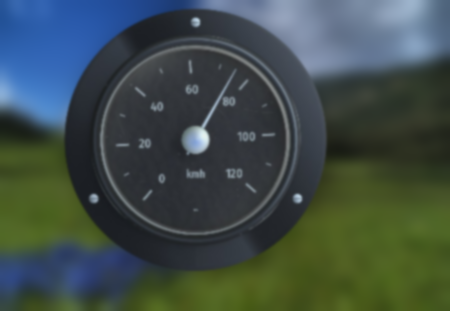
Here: 75
